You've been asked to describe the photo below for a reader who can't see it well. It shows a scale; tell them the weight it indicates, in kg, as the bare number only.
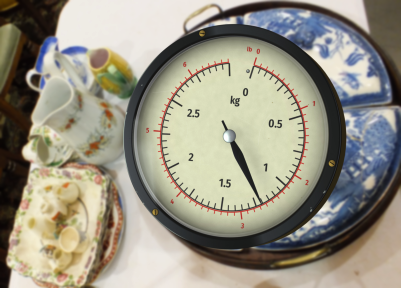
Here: 1.2
